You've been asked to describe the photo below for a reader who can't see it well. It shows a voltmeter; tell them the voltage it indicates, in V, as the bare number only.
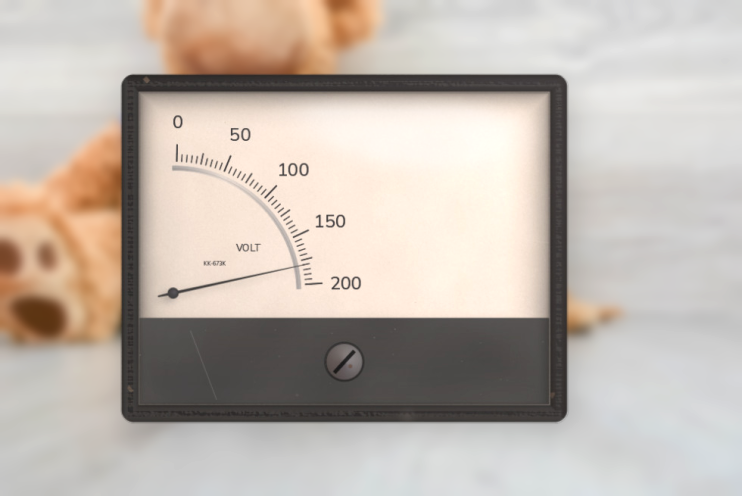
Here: 180
